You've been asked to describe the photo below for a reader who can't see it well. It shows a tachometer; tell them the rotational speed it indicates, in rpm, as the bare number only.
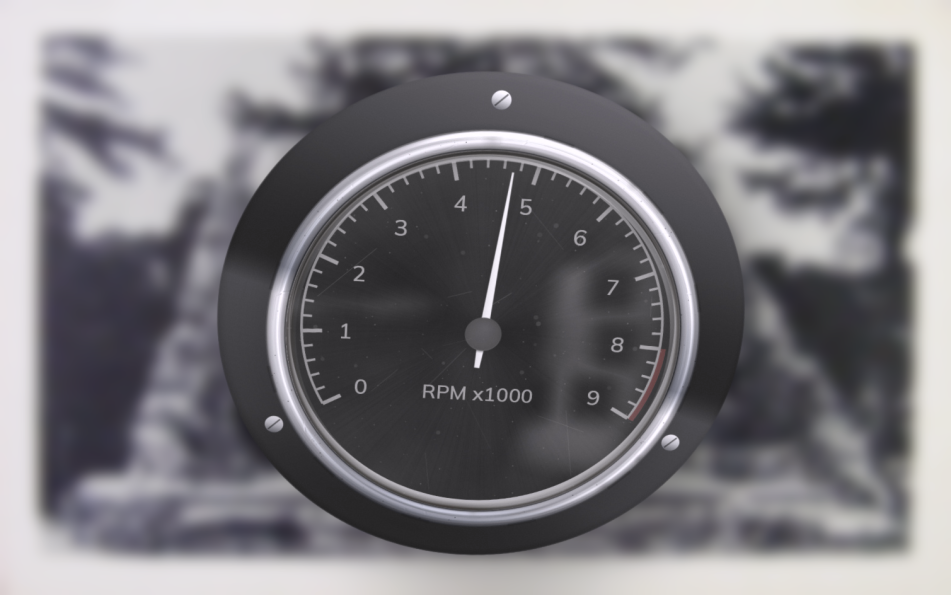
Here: 4700
